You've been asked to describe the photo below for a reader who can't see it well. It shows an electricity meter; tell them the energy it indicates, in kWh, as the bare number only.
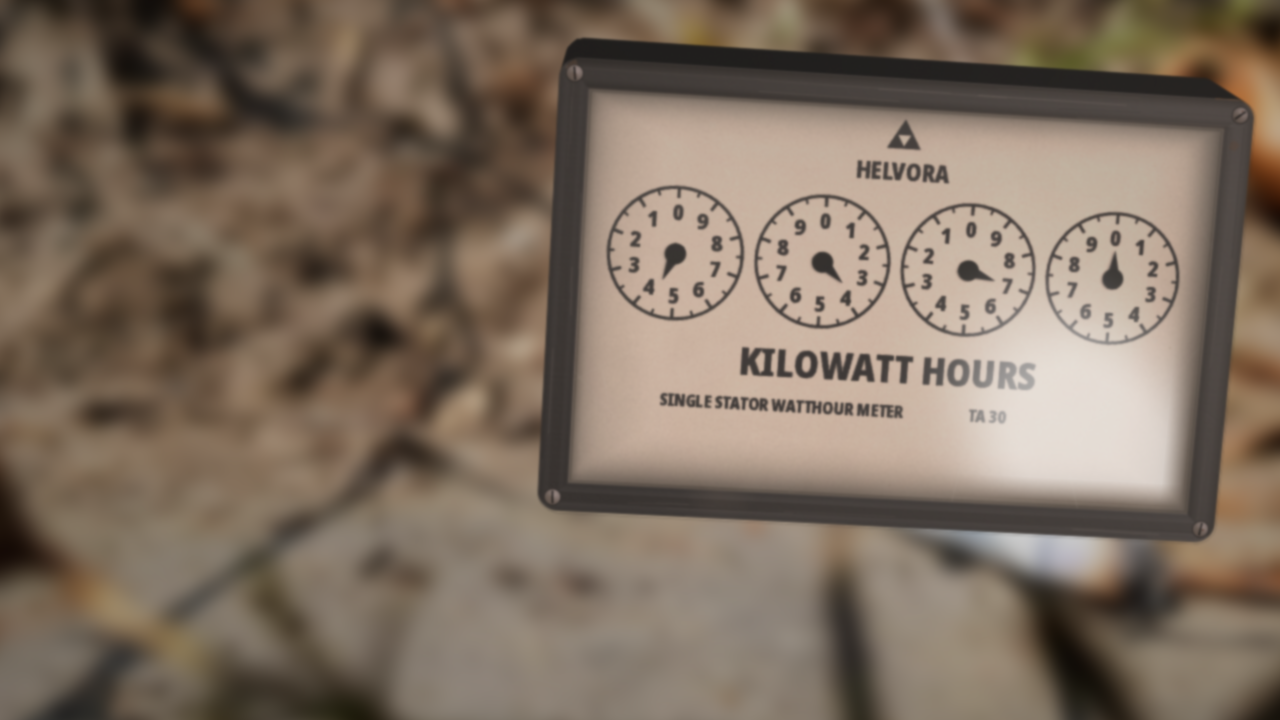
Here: 4370
